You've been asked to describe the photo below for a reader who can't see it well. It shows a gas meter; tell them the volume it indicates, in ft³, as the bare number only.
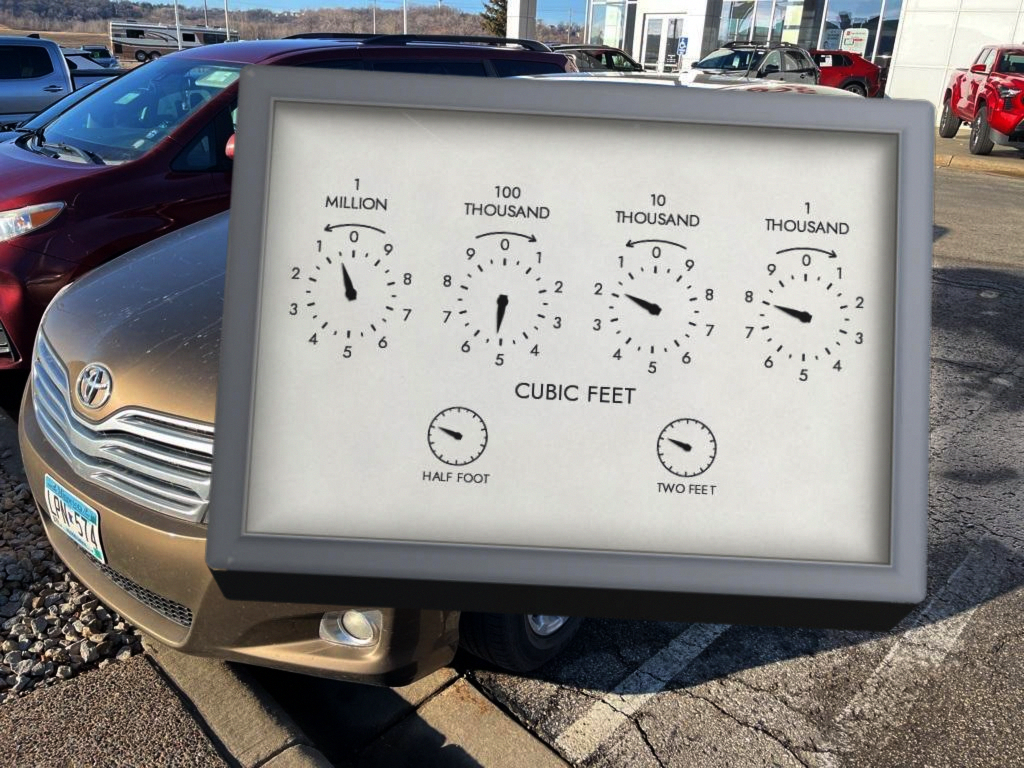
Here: 51800
